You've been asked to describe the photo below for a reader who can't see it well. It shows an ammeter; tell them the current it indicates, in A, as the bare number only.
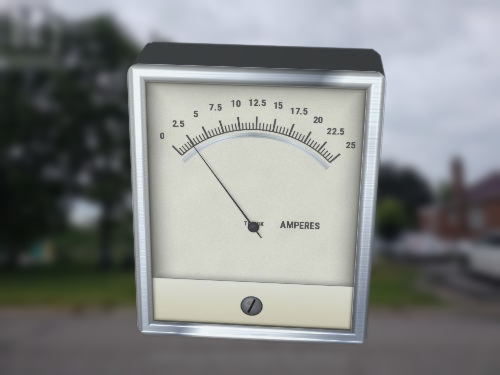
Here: 2.5
